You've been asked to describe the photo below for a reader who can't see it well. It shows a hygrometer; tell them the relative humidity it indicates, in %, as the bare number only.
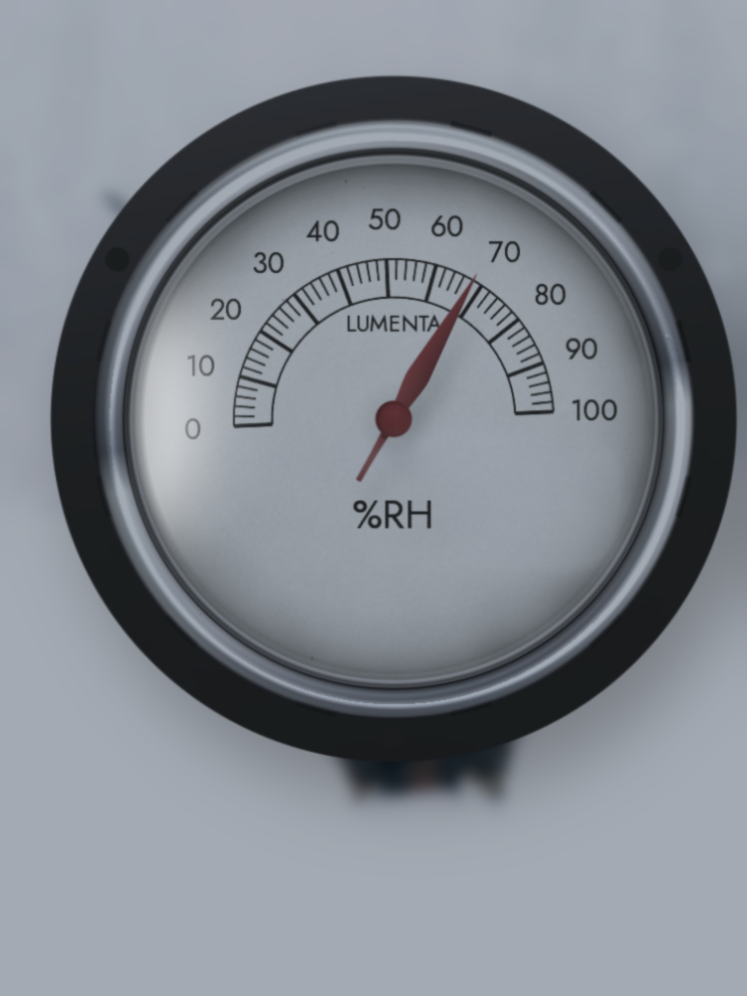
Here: 68
